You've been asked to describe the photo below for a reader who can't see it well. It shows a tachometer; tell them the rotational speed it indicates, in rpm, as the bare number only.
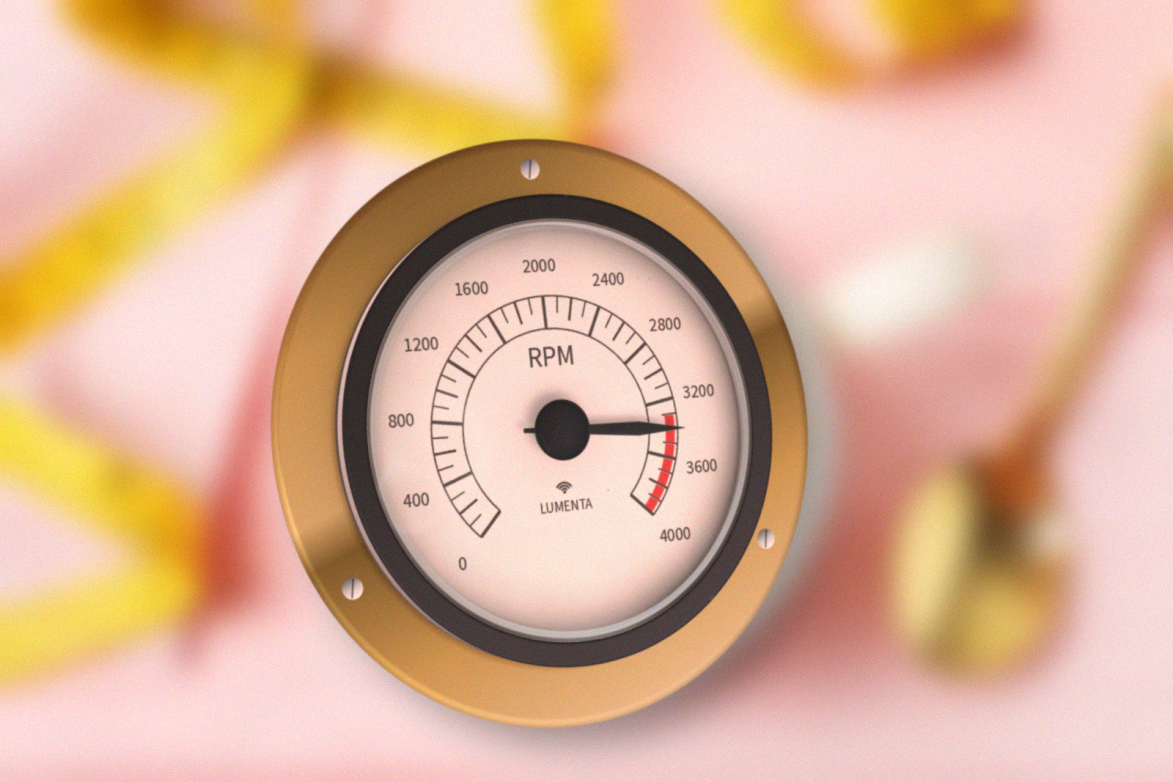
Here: 3400
